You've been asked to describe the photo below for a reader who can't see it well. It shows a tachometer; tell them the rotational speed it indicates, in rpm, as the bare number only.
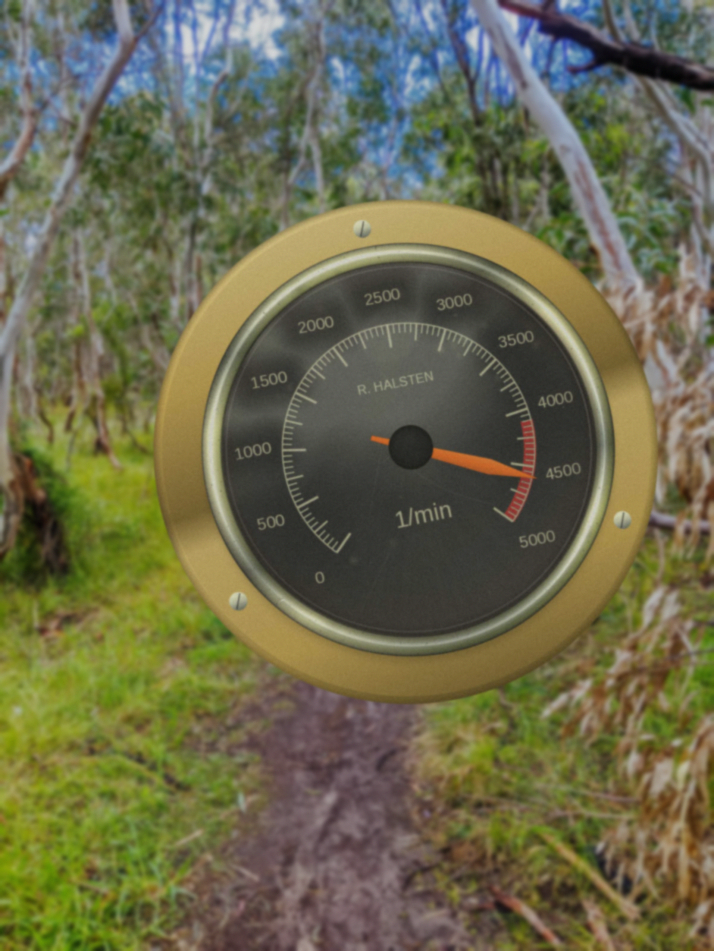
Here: 4600
